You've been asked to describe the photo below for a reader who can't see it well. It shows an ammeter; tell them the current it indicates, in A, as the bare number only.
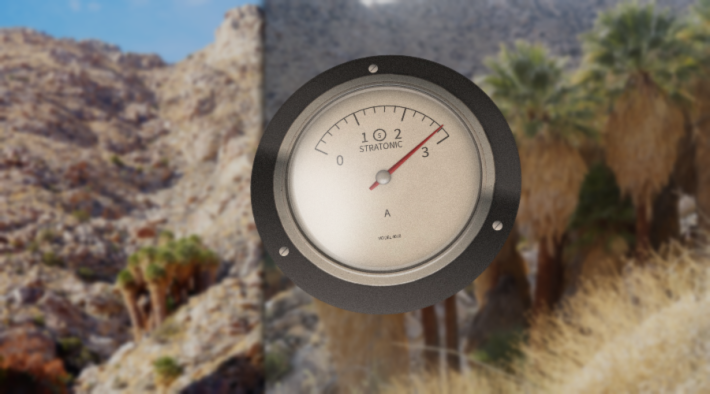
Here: 2.8
